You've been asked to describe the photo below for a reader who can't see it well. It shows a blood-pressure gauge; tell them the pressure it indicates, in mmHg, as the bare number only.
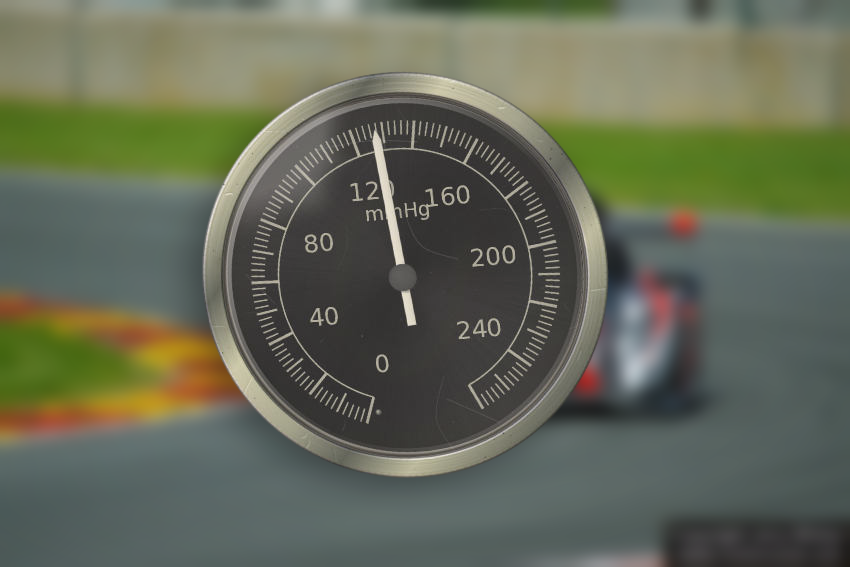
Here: 128
